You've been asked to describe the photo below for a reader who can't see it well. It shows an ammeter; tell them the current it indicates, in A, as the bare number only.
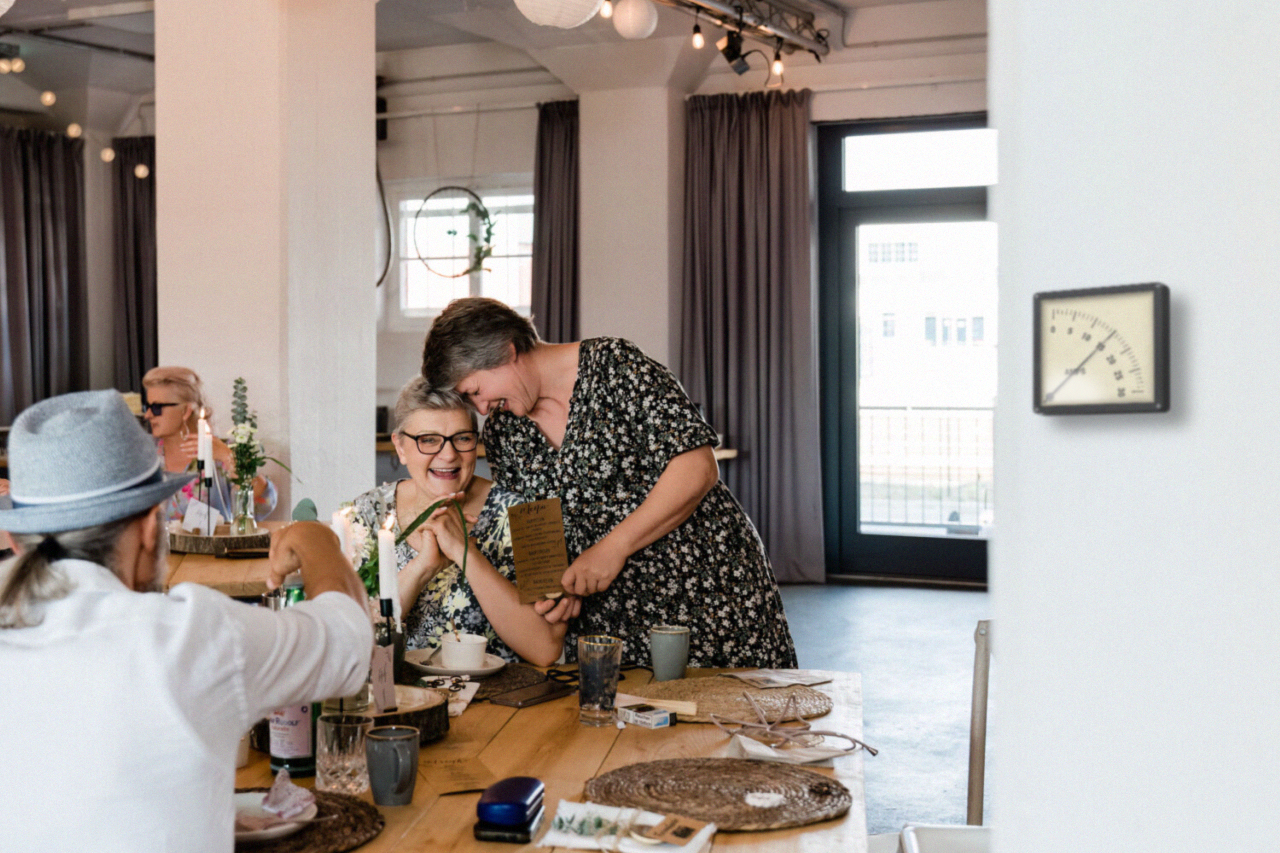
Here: 15
